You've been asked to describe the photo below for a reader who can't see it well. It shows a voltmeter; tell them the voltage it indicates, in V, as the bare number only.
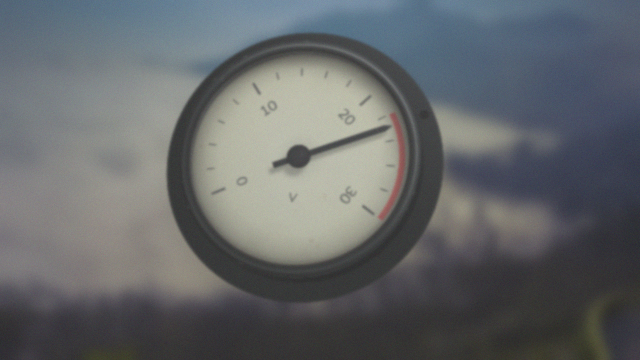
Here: 23
